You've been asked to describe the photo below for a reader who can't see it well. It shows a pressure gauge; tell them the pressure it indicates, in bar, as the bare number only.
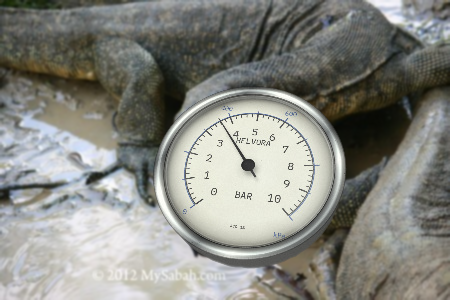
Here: 3.6
